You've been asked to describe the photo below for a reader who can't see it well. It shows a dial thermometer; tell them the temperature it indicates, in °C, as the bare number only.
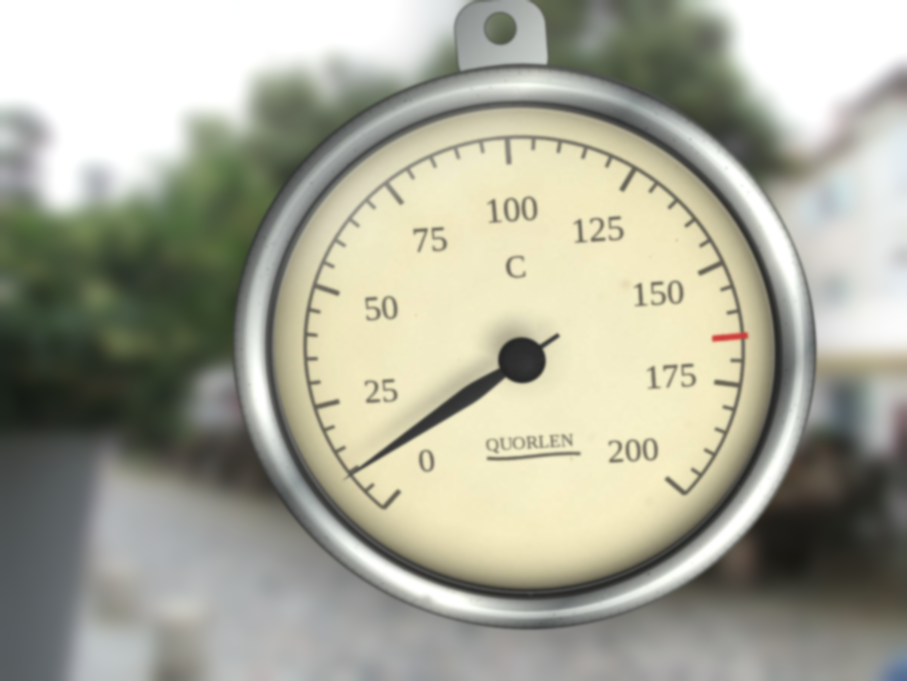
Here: 10
